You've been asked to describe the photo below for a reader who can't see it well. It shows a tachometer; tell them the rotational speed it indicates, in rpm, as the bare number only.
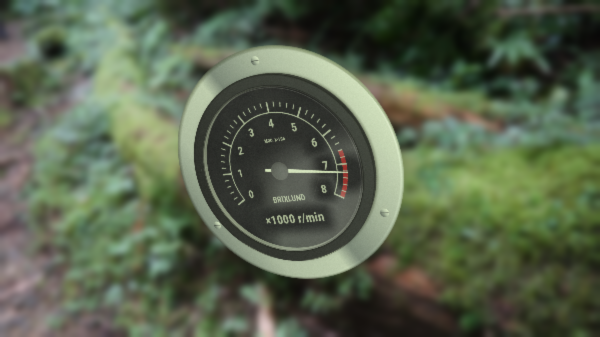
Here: 7200
